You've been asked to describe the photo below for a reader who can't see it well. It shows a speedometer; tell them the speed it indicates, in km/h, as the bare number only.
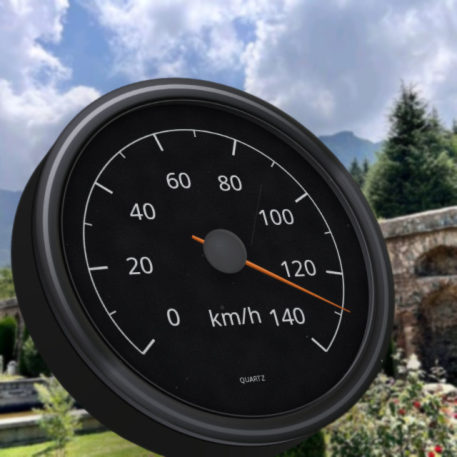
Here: 130
